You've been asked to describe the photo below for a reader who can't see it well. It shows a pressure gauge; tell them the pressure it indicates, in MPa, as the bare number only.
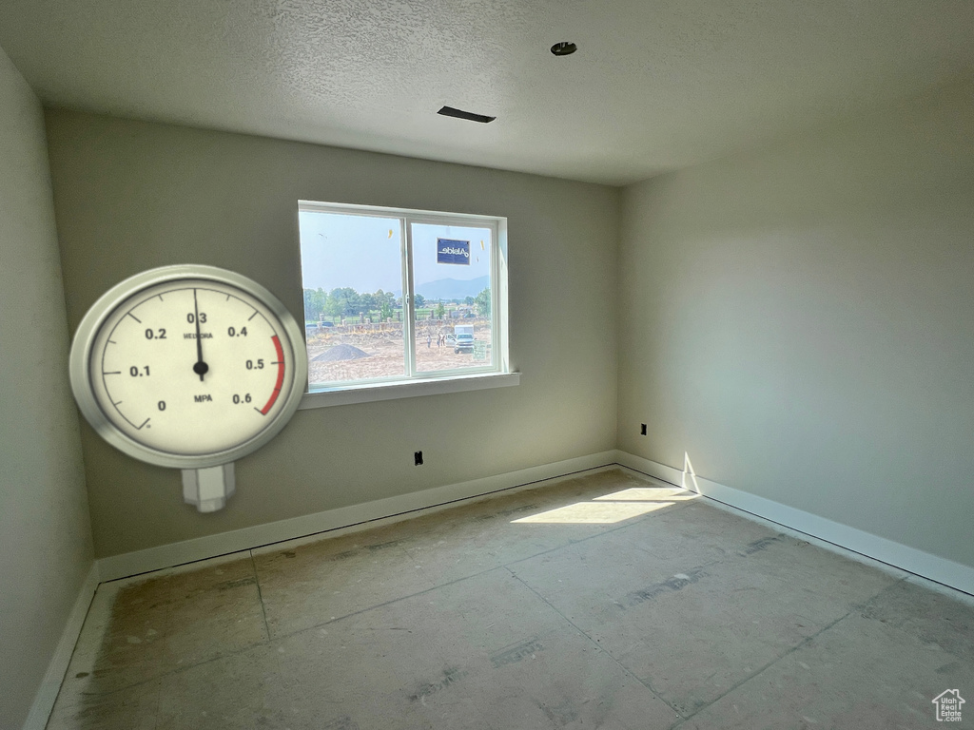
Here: 0.3
